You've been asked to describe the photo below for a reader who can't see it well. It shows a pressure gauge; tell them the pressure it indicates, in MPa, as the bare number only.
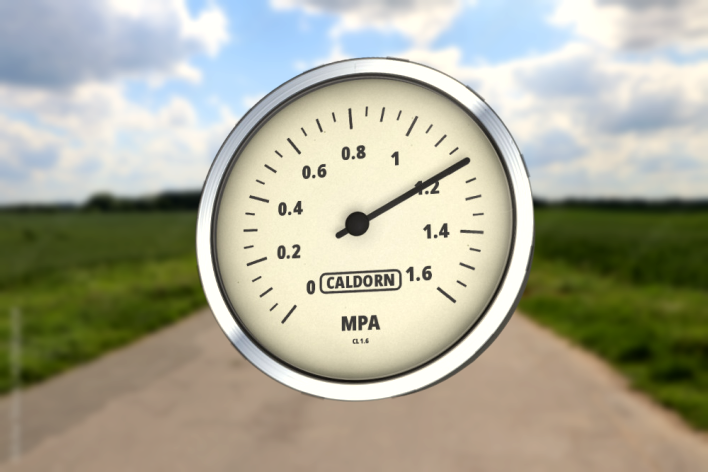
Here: 1.2
